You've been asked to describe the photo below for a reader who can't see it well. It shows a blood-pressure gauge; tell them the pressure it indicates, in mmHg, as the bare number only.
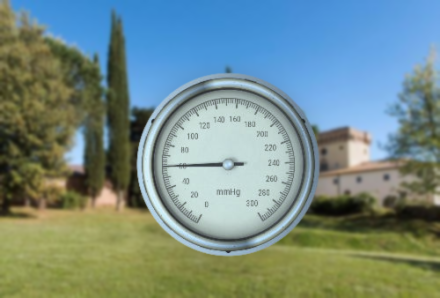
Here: 60
